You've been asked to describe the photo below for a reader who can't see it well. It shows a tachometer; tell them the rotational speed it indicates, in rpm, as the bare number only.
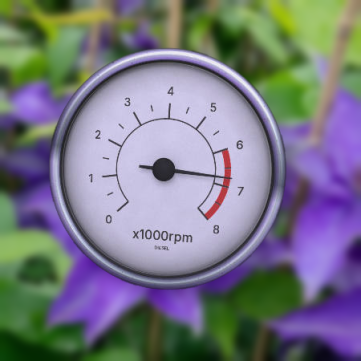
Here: 6750
